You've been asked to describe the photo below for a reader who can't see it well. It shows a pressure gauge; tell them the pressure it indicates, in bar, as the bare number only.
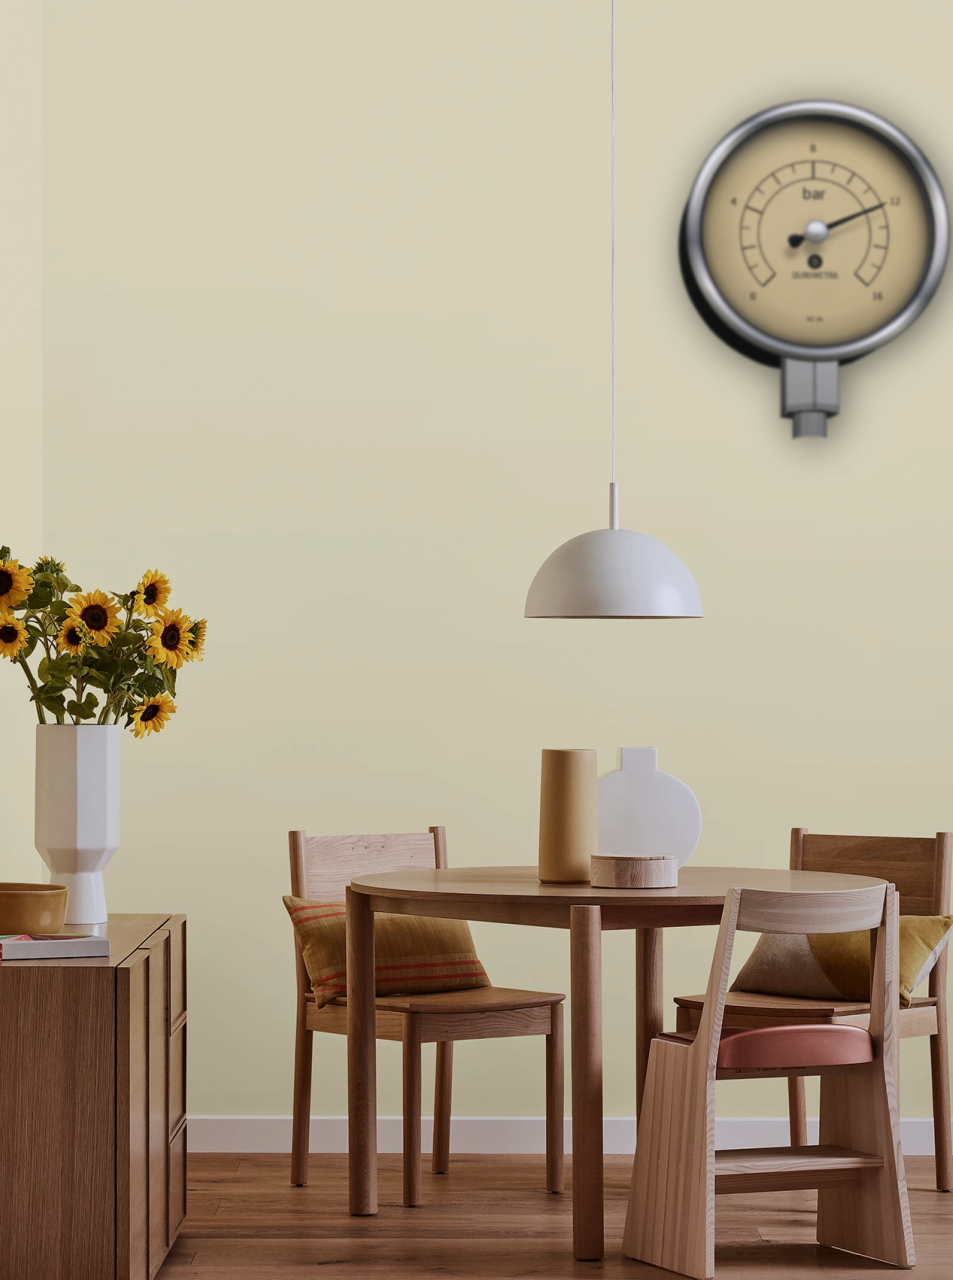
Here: 12
